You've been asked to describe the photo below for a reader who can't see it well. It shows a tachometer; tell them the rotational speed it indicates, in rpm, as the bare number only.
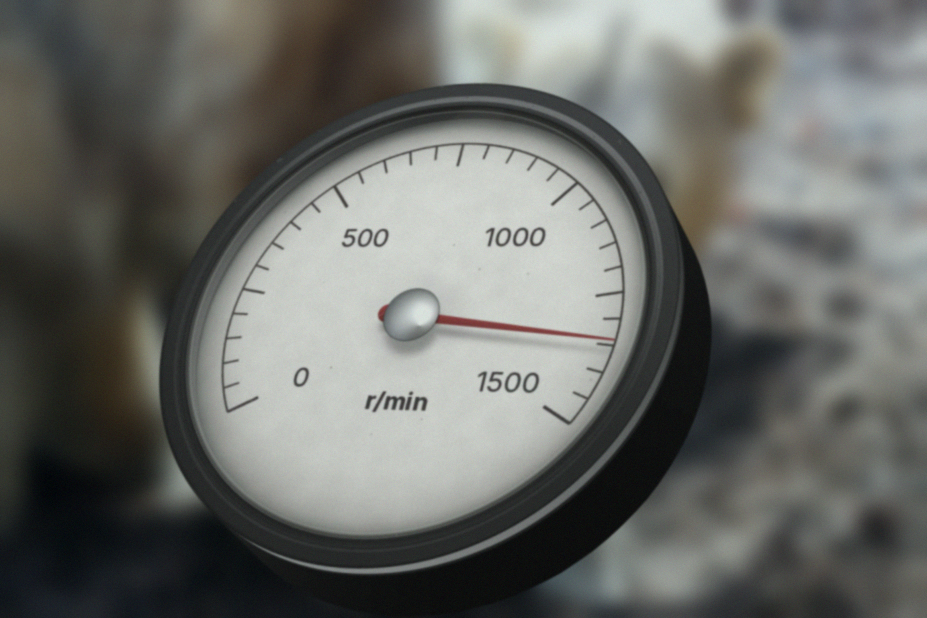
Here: 1350
